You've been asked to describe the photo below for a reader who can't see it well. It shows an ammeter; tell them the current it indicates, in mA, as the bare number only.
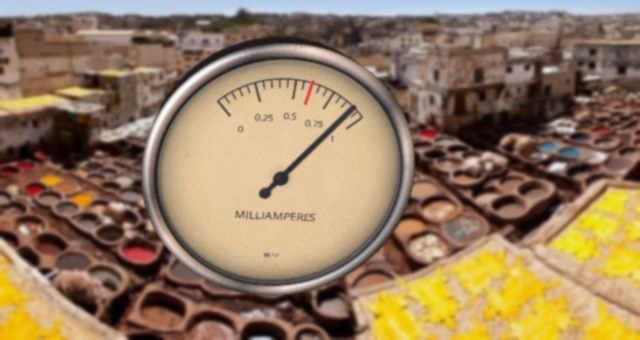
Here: 0.9
